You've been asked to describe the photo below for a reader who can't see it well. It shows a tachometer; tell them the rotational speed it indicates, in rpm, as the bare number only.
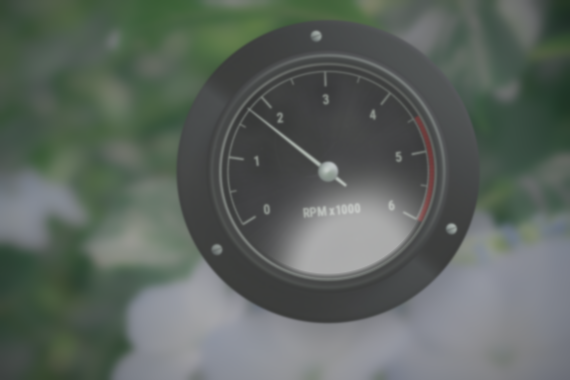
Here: 1750
